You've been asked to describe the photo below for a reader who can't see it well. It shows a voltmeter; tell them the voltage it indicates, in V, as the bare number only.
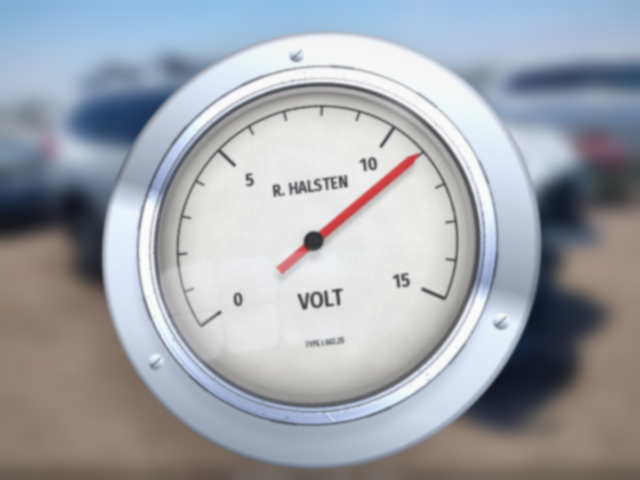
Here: 11
